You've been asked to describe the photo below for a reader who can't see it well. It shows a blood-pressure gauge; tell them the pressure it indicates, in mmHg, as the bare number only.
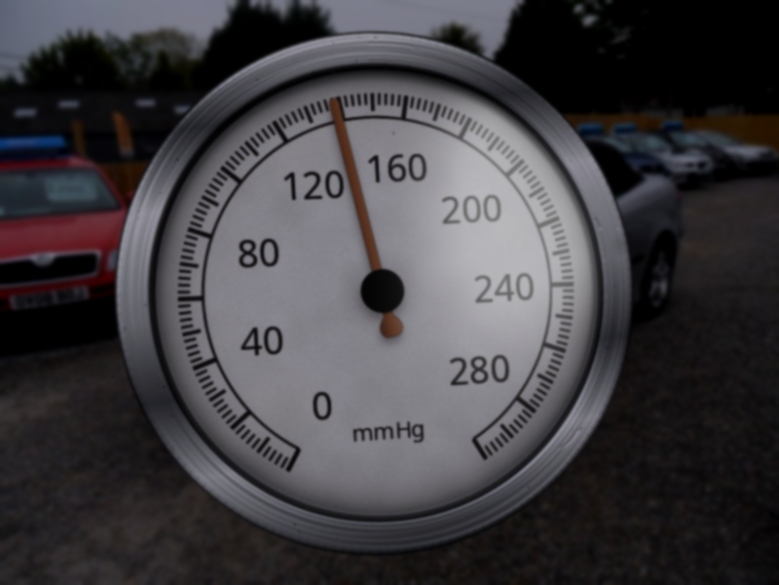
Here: 138
